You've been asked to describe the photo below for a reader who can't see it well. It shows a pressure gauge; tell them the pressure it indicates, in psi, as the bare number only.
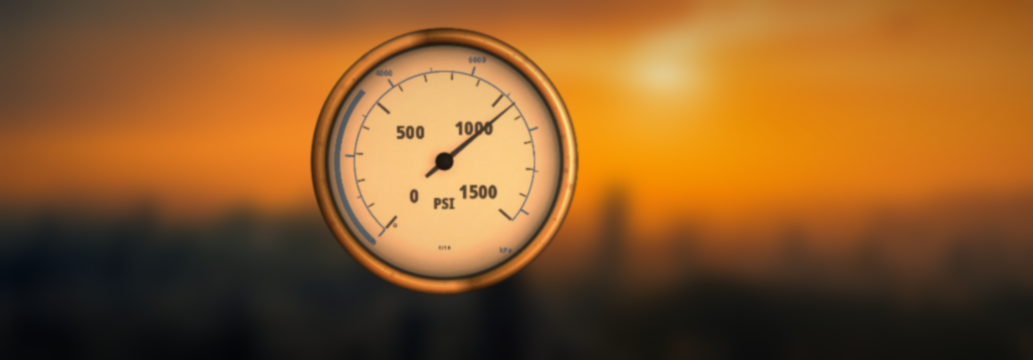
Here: 1050
